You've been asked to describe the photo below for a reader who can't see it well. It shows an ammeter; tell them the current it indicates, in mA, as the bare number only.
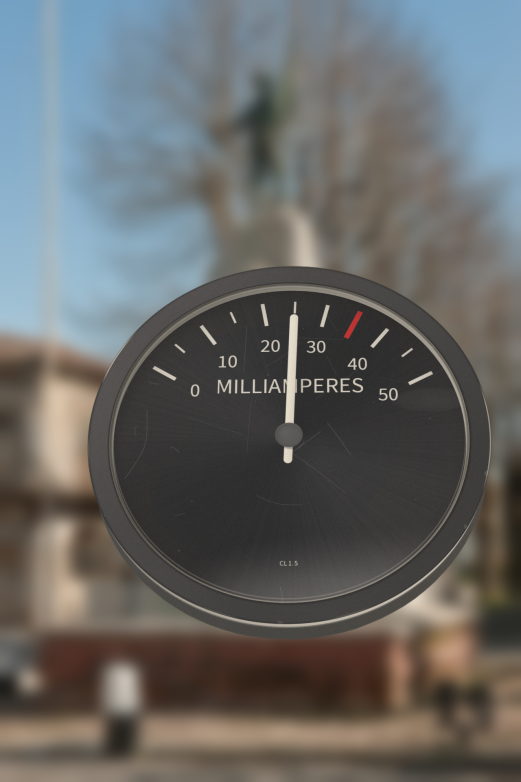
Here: 25
